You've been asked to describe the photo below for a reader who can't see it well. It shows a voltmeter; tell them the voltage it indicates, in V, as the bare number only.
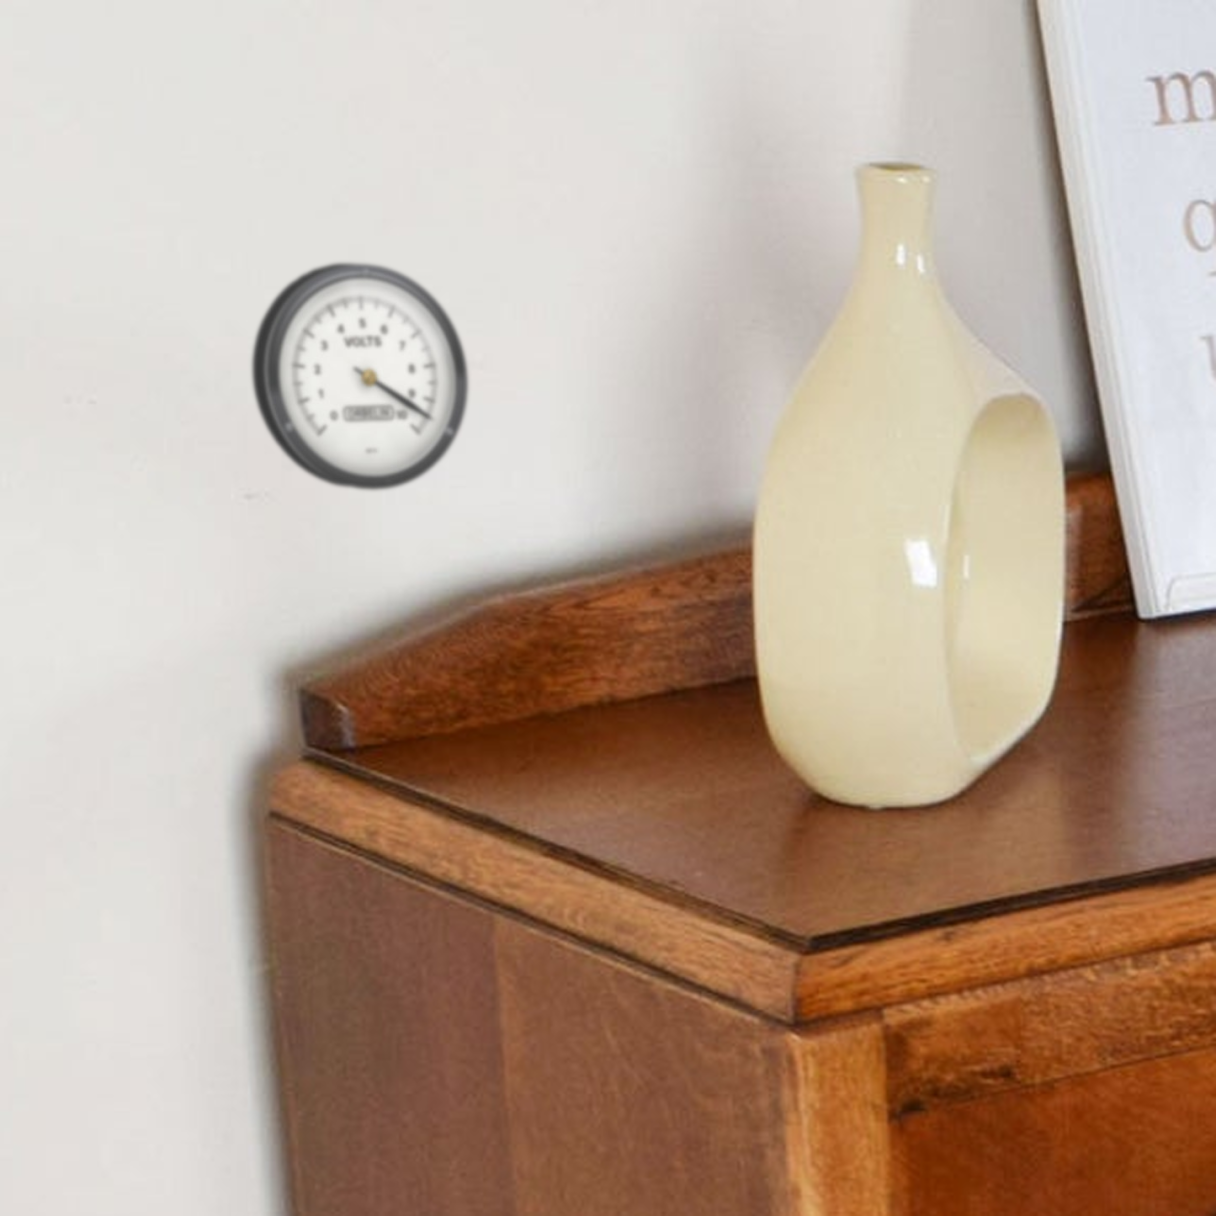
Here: 9.5
